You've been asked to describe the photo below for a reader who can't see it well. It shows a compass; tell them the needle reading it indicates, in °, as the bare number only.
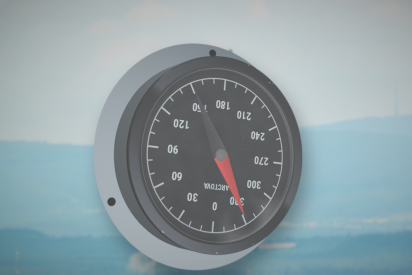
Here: 330
